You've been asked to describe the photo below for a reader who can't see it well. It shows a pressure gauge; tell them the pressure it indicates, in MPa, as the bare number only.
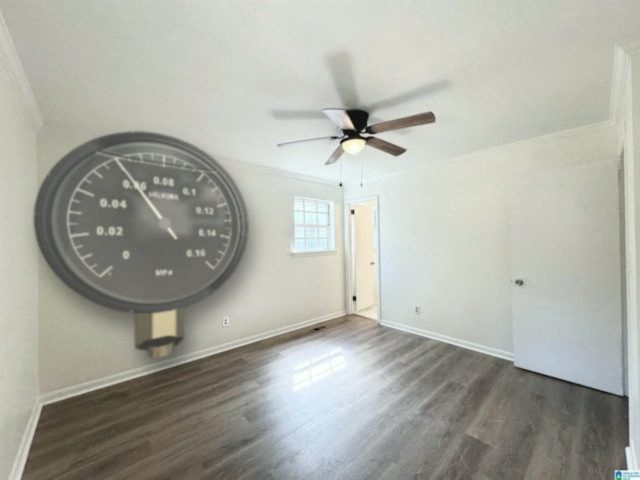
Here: 0.06
